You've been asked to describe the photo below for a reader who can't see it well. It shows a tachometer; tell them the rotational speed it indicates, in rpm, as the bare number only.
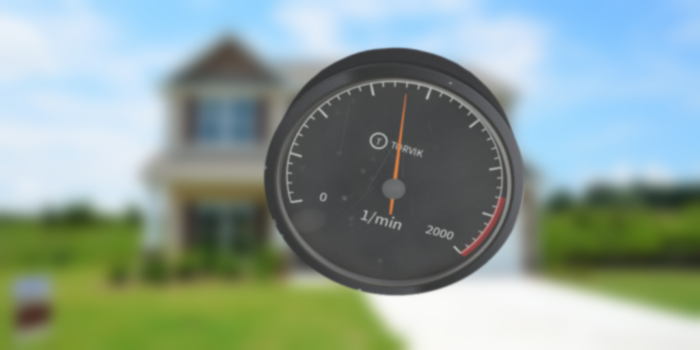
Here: 900
